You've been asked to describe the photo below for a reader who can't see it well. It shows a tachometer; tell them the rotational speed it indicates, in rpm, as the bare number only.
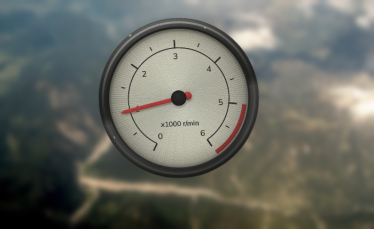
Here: 1000
